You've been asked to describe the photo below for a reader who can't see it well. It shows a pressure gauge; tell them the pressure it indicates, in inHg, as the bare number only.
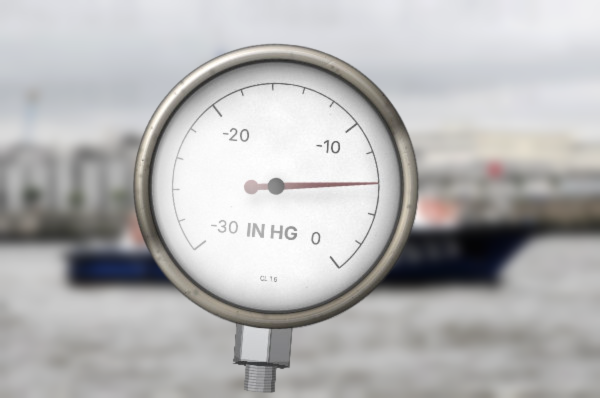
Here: -6
